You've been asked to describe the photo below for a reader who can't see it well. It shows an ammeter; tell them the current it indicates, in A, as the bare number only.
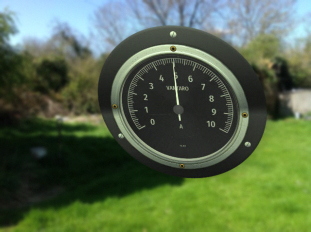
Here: 5
